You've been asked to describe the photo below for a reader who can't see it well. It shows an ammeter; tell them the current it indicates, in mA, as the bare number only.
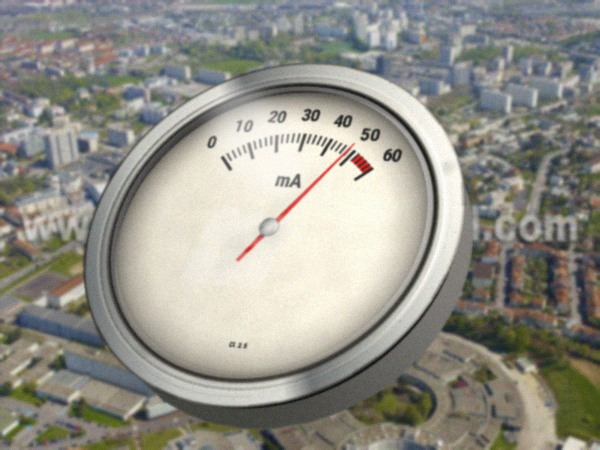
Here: 50
